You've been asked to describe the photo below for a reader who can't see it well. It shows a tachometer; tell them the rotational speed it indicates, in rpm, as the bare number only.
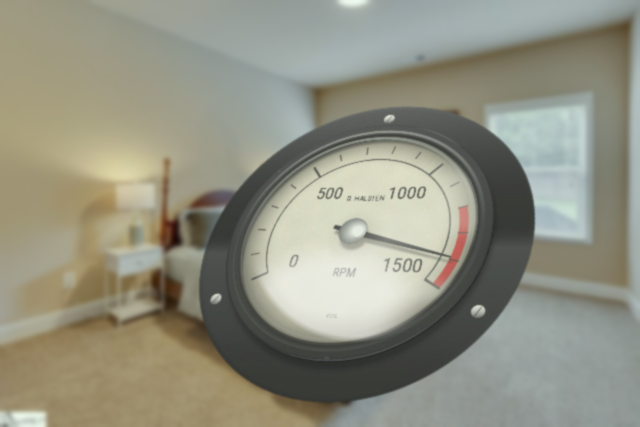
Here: 1400
